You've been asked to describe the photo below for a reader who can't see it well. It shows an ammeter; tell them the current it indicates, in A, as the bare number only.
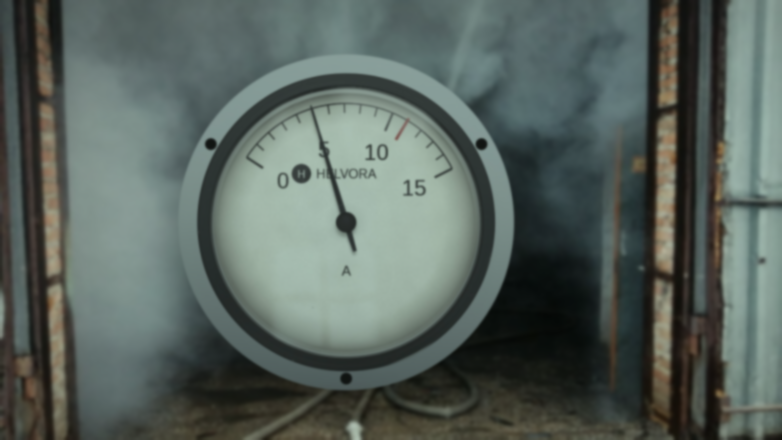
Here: 5
